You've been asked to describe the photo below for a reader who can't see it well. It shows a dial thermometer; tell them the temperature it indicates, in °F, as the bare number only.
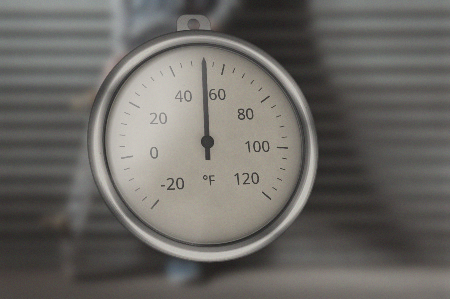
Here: 52
